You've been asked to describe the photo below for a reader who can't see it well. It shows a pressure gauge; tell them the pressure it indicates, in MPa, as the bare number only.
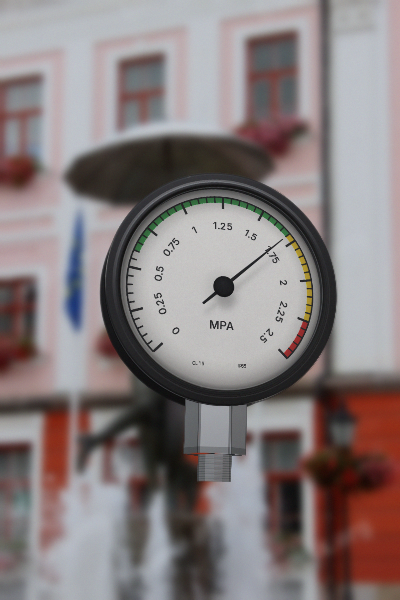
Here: 1.7
